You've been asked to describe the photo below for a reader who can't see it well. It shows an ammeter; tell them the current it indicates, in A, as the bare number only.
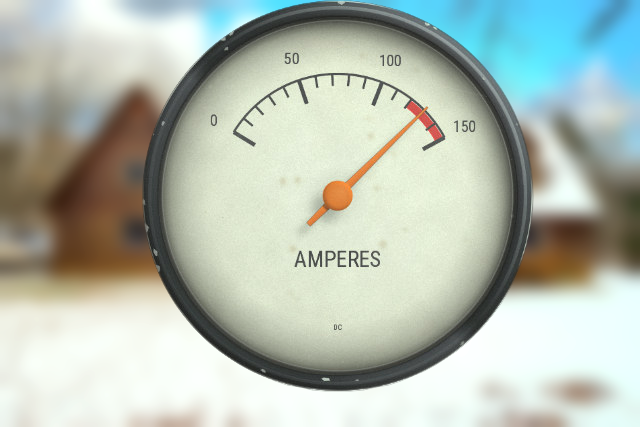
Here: 130
